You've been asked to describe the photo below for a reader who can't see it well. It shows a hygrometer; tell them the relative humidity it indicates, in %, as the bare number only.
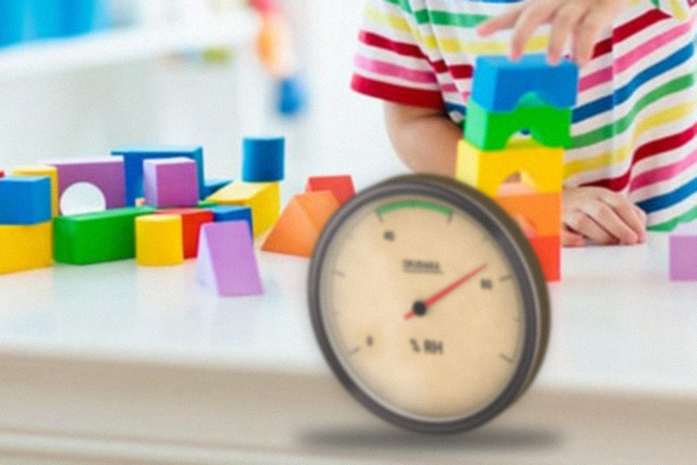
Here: 75
